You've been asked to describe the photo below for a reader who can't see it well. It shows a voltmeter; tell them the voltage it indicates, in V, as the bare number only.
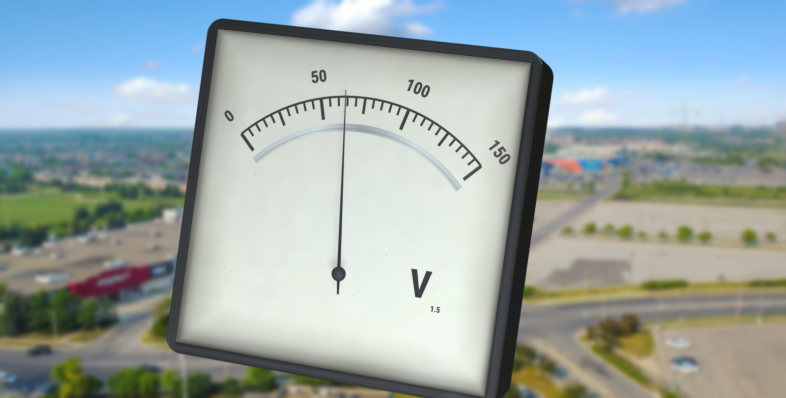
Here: 65
